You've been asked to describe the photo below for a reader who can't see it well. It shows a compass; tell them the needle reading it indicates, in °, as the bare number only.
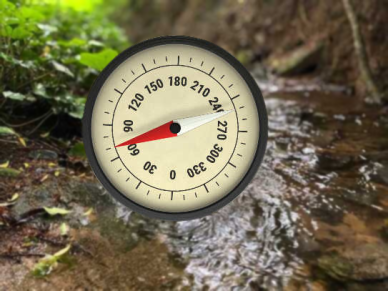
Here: 70
